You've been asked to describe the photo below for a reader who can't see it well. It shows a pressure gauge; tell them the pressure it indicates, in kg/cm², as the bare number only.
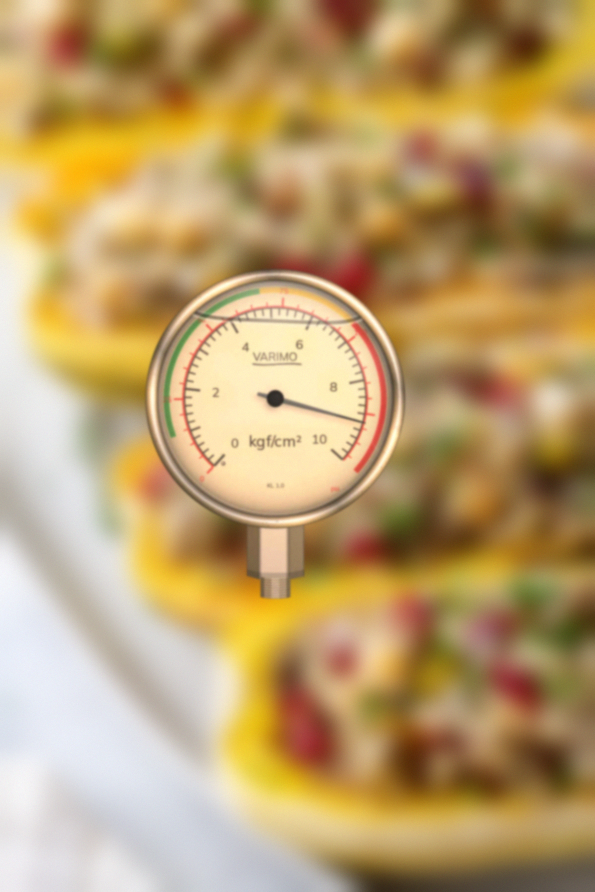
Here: 9
